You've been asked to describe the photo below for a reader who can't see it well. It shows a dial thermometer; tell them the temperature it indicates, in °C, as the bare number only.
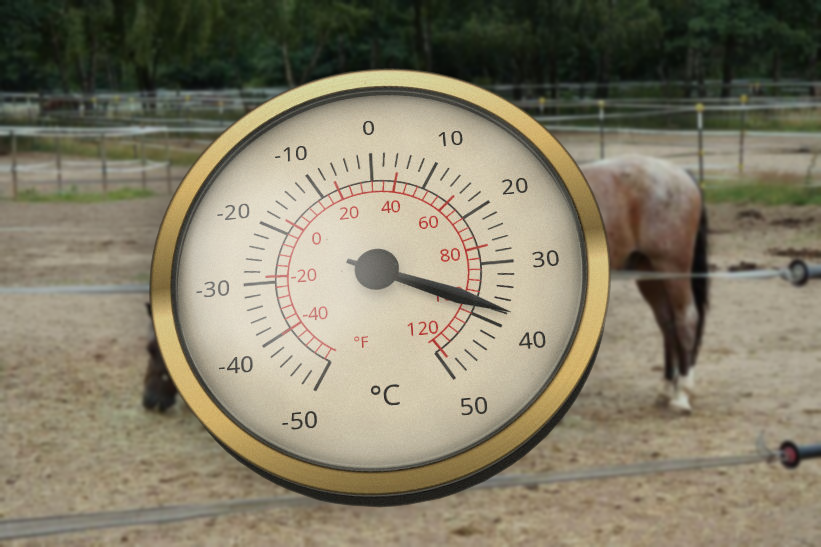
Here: 38
